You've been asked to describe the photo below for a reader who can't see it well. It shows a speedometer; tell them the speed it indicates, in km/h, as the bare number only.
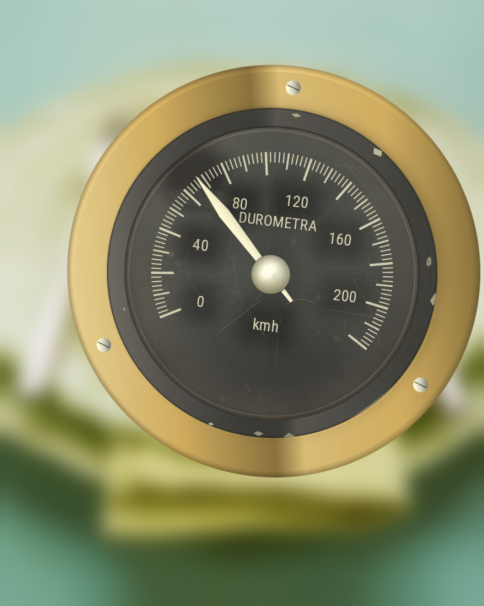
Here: 68
